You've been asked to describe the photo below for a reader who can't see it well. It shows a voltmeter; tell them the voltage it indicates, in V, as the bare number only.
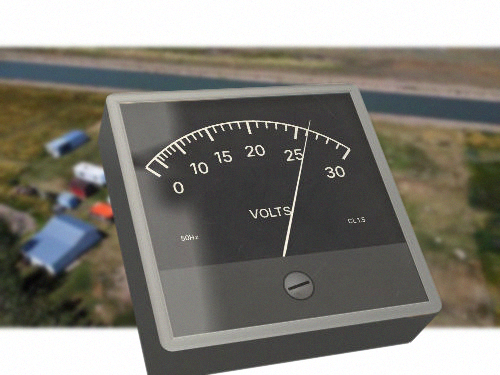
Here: 26
